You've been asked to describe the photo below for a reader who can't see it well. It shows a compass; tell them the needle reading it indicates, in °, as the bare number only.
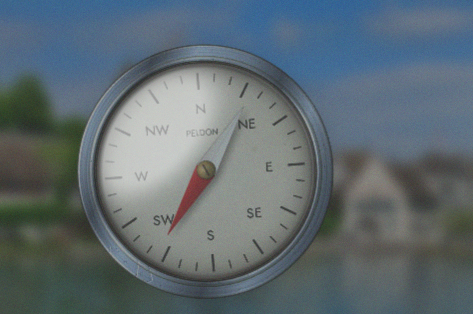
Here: 215
